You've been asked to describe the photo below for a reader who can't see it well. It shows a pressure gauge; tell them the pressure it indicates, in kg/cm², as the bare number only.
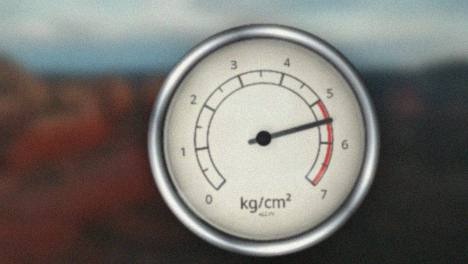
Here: 5.5
